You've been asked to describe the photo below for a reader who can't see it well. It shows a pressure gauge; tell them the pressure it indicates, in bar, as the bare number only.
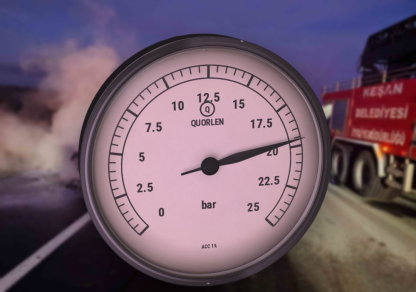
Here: 19.5
